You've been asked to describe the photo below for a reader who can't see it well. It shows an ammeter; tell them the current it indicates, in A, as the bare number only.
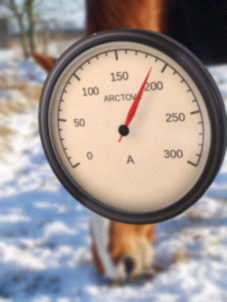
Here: 190
